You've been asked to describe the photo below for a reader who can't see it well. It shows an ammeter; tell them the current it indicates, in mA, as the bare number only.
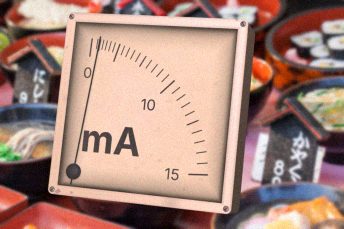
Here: 2.5
